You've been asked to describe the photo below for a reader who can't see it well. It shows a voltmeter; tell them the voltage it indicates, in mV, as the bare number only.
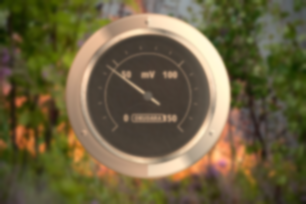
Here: 45
